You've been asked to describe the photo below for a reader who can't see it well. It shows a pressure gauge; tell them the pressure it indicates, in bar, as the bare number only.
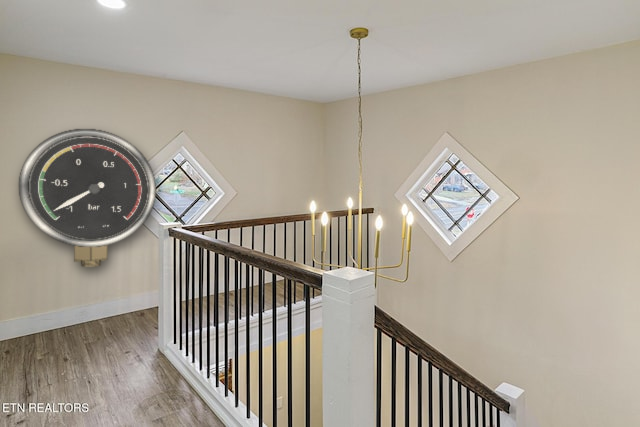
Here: -0.9
